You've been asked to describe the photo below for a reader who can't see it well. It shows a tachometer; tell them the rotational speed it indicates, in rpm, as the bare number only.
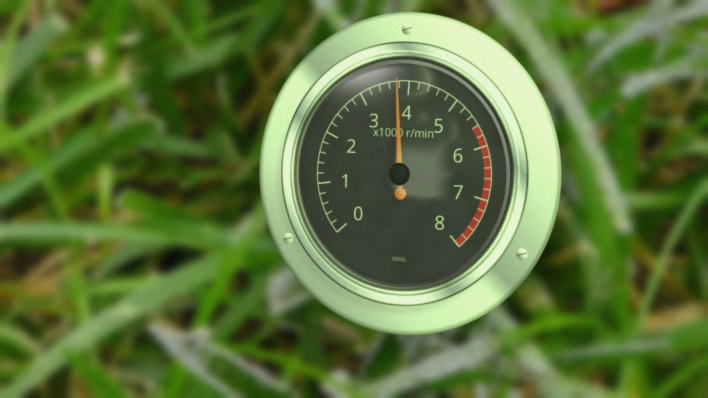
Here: 3800
